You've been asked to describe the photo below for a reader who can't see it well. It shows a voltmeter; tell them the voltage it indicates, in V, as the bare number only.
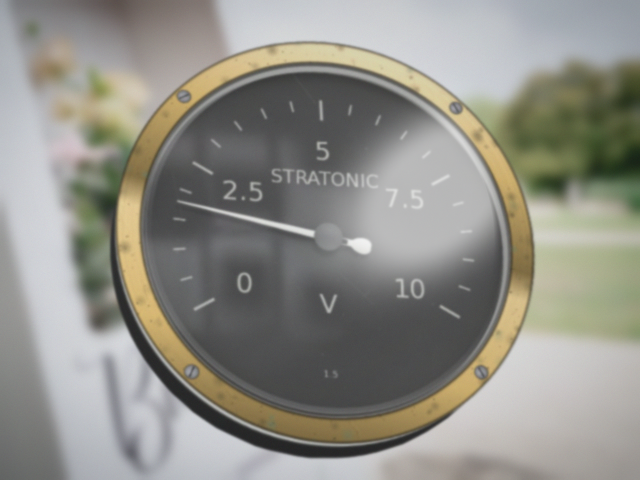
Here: 1.75
